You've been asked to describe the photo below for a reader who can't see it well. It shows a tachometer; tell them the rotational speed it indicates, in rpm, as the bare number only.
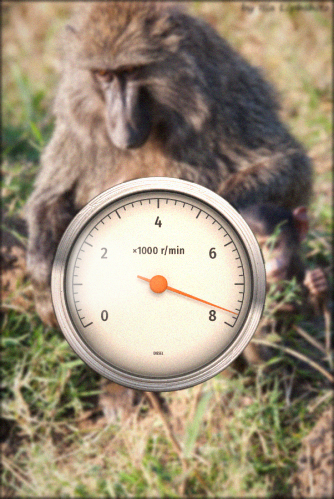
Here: 7700
